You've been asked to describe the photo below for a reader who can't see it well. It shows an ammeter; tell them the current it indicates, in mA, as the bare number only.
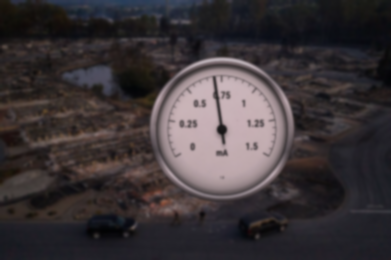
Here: 0.7
